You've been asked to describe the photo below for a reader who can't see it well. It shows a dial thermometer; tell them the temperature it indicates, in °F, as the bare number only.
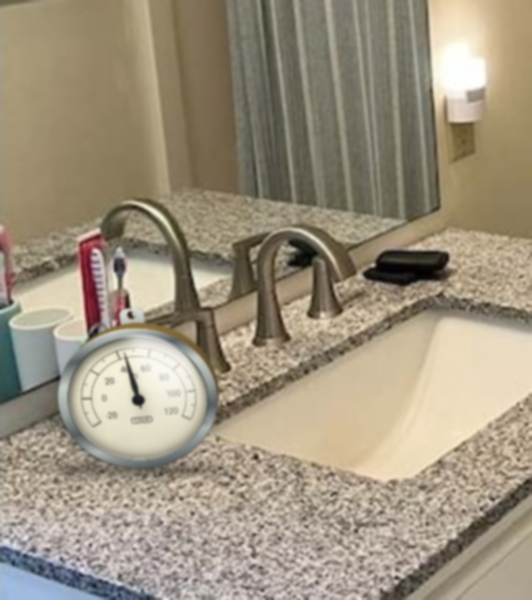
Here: 45
